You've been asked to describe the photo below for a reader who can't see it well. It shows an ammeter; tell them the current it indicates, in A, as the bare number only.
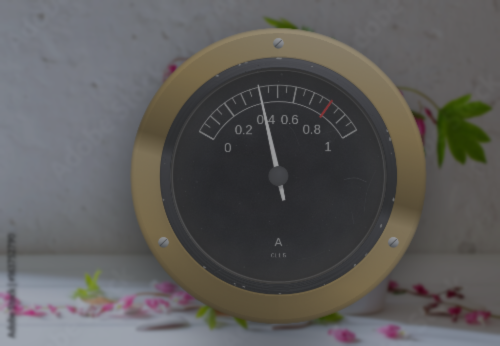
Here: 0.4
